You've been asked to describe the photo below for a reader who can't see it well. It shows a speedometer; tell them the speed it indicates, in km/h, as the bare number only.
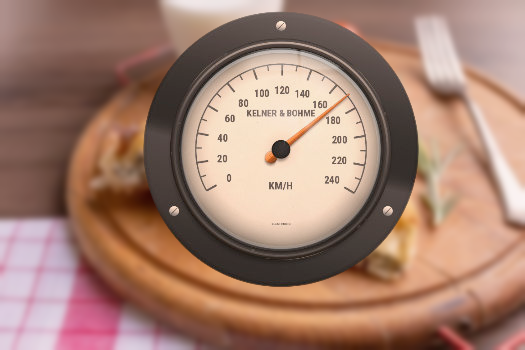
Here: 170
